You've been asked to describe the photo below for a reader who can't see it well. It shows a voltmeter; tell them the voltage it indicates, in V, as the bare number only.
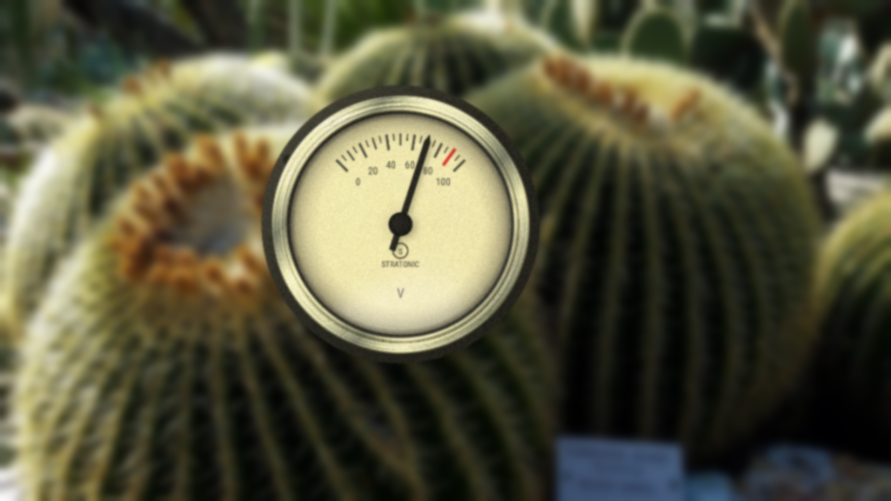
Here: 70
